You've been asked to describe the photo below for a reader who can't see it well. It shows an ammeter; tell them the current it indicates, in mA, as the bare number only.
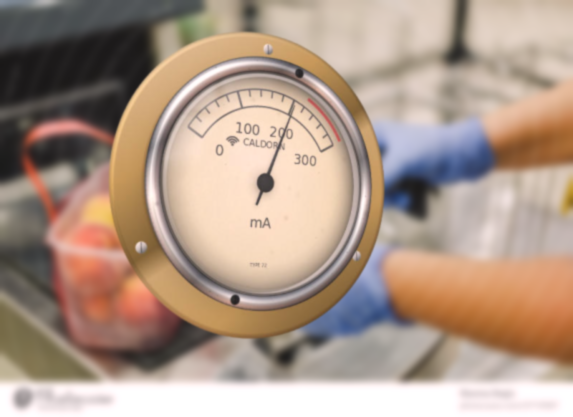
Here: 200
